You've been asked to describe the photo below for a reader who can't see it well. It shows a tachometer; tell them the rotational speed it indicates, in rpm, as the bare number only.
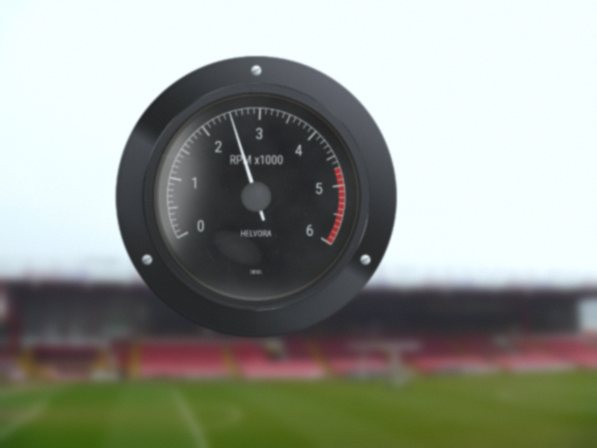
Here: 2500
